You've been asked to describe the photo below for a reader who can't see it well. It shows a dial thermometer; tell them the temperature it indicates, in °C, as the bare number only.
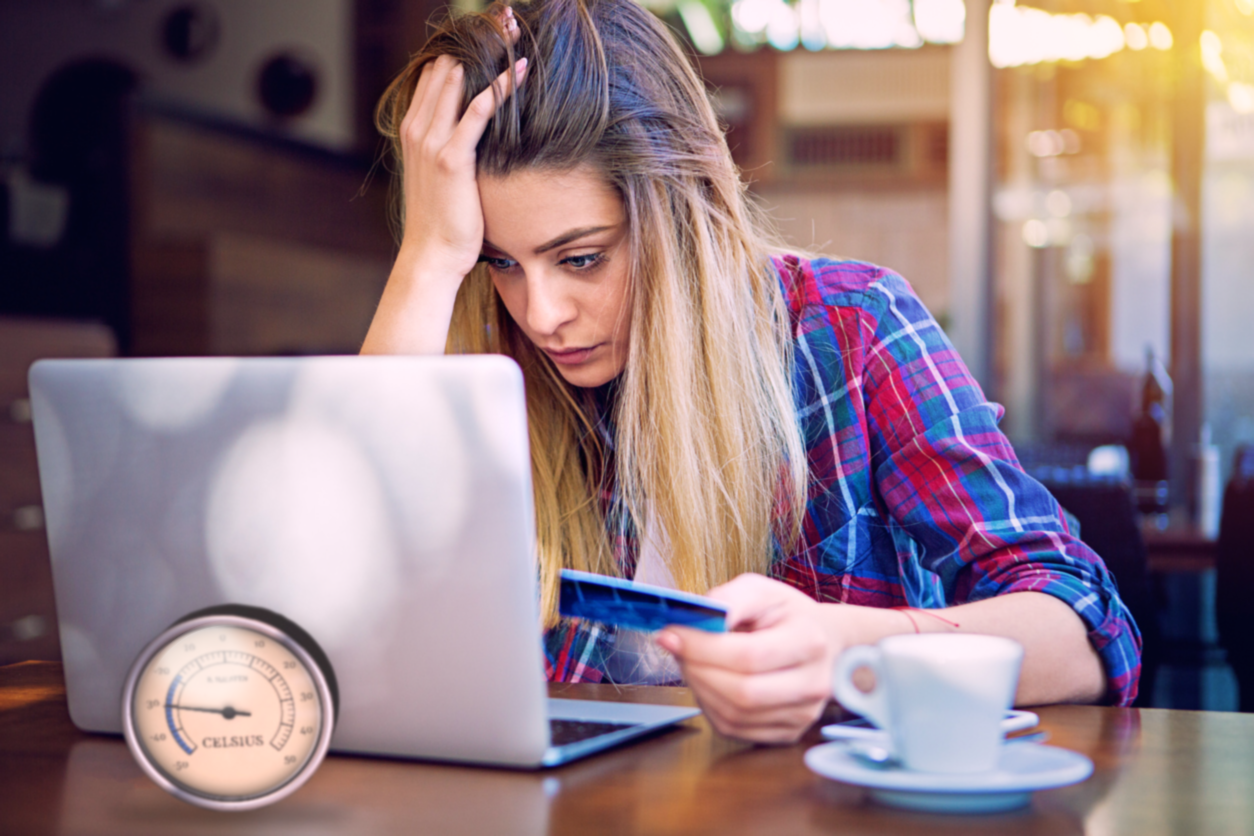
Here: -30
